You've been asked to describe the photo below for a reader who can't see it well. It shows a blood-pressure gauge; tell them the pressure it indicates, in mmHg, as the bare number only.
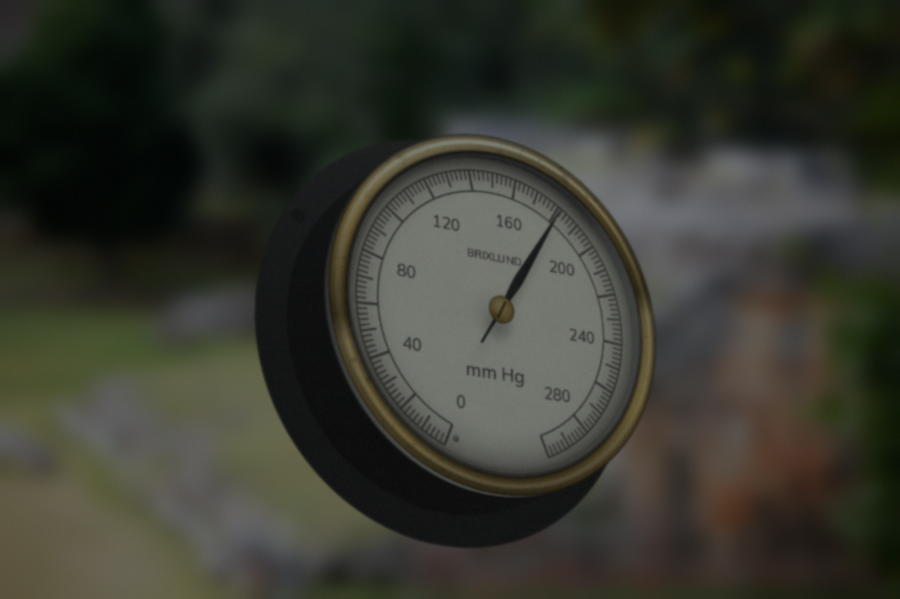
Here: 180
